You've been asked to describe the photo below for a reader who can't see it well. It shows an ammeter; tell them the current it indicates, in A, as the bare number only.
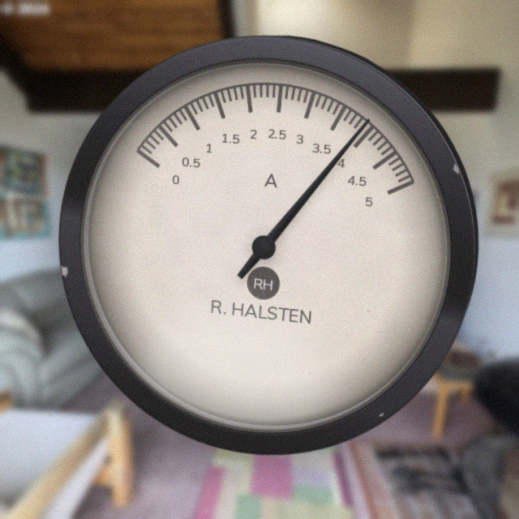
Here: 3.9
